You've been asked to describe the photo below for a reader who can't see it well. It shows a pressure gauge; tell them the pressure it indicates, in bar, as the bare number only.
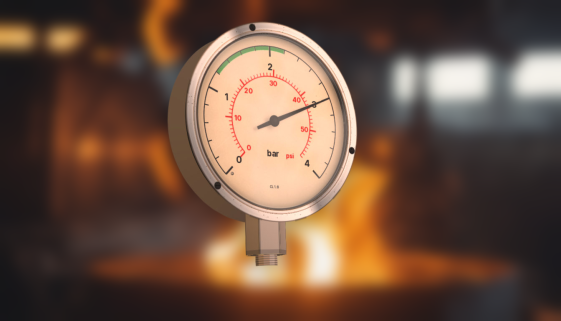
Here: 3
